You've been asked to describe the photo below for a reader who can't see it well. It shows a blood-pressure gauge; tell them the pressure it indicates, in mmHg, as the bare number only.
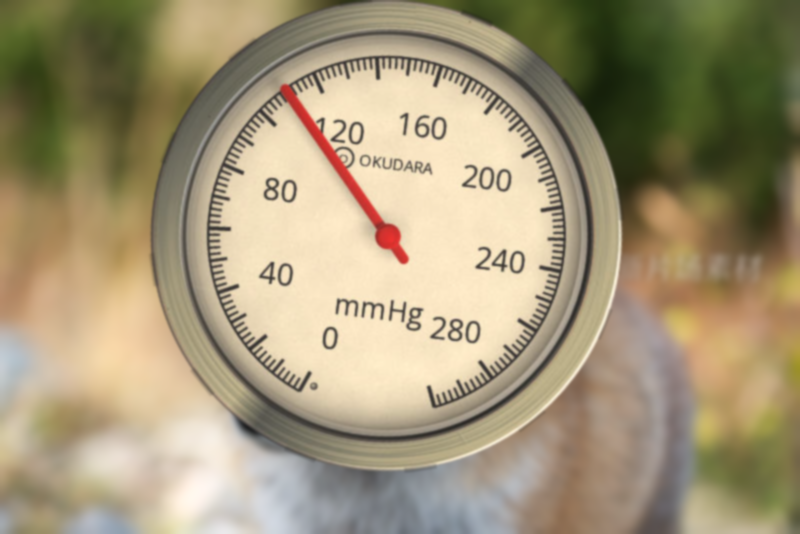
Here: 110
